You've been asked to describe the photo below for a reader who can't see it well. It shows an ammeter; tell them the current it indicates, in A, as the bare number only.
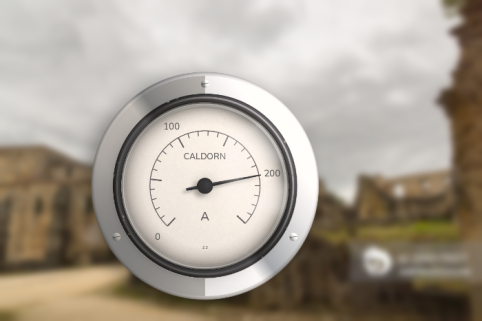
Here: 200
